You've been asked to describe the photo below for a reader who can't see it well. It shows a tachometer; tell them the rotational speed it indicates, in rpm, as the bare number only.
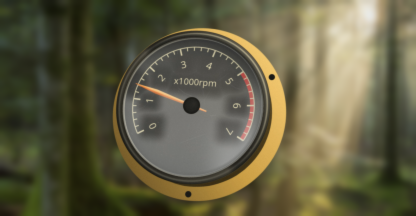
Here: 1400
